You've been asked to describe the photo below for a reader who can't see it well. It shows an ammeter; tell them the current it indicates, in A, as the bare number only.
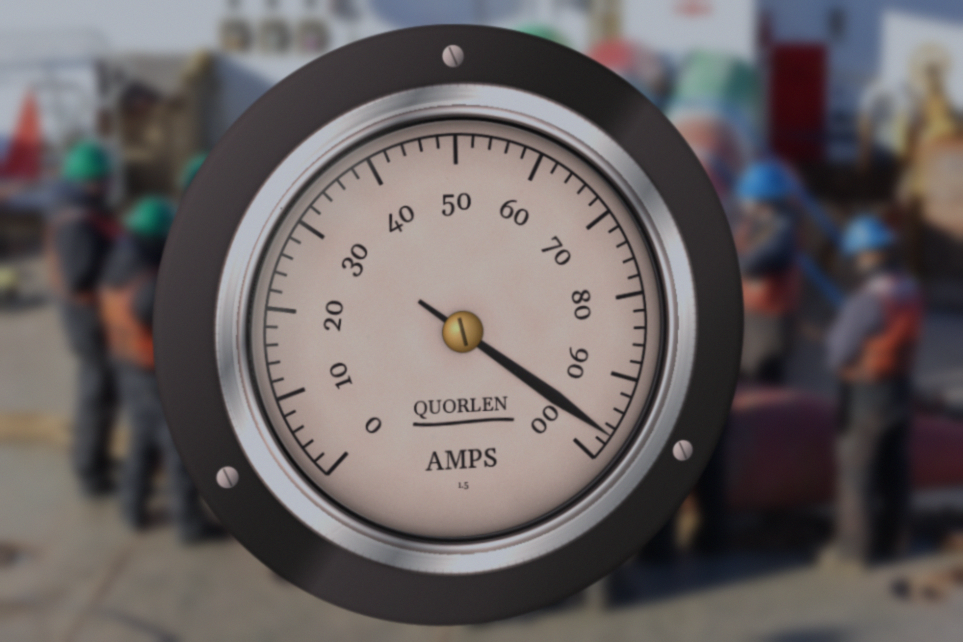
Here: 97
